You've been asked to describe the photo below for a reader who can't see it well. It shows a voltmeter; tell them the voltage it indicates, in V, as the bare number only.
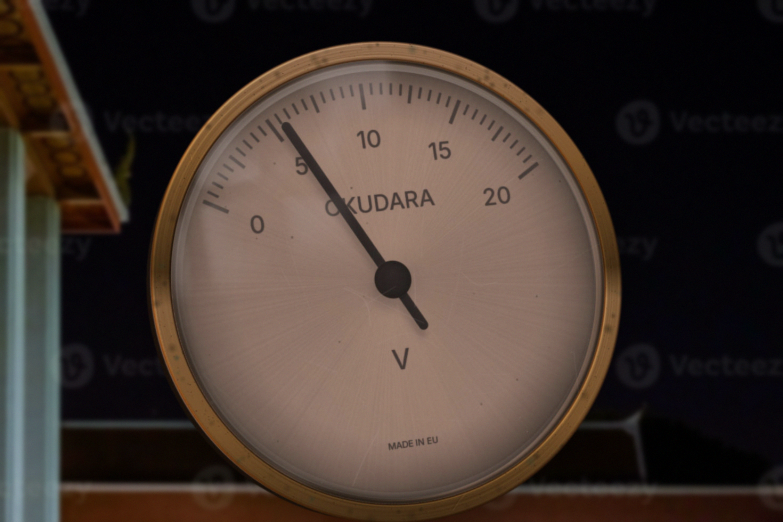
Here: 5.5
